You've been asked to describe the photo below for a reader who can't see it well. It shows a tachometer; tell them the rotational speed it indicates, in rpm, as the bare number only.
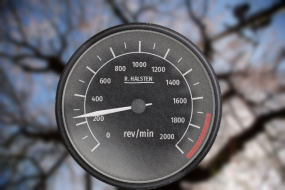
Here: 250
